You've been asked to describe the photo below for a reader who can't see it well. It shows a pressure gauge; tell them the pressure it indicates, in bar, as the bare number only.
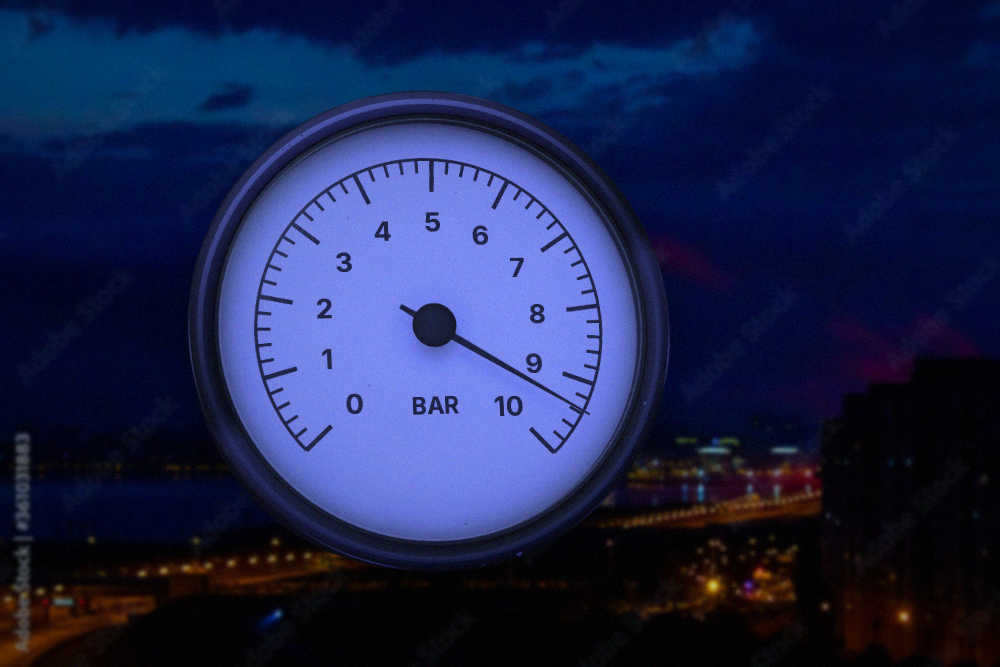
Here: 9.4
